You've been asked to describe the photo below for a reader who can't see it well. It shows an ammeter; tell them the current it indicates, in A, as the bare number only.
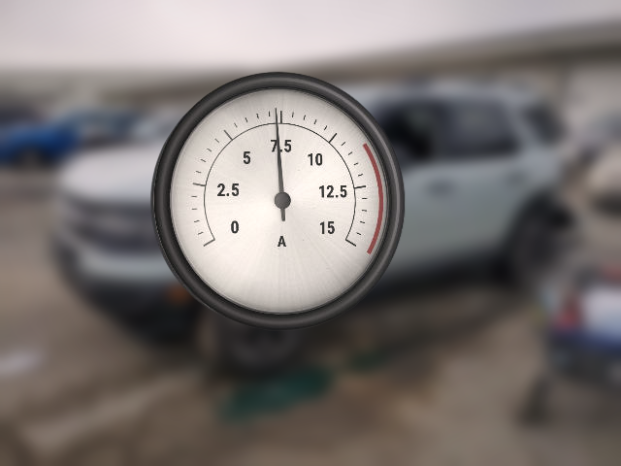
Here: 7.25
